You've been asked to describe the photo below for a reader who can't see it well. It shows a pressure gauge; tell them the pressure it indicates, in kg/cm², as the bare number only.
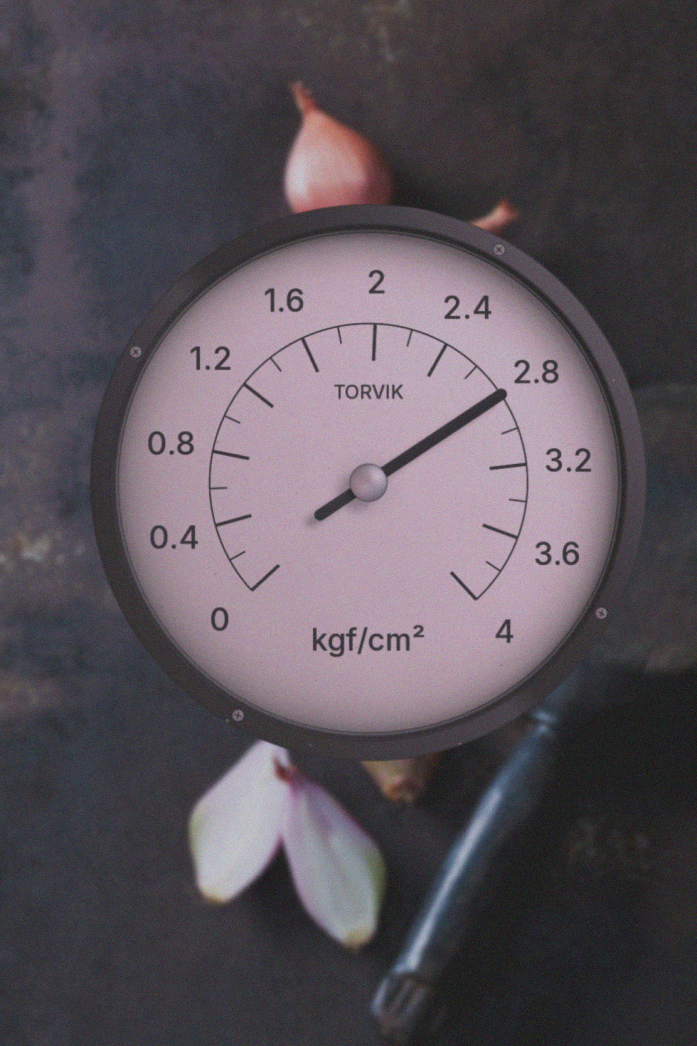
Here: 2.8
